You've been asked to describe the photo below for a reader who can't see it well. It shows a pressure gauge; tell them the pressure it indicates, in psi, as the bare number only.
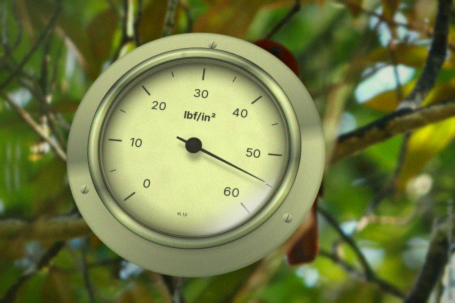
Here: 55
